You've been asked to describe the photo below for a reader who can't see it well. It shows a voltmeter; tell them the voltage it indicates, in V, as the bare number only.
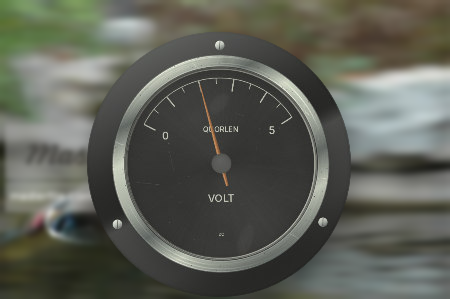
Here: 2
